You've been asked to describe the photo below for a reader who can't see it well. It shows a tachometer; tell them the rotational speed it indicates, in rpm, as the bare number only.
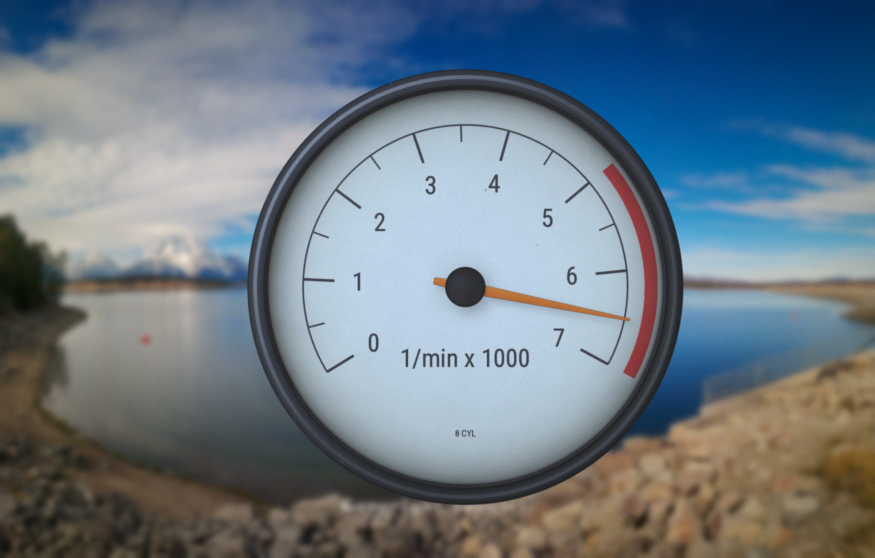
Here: 6500
